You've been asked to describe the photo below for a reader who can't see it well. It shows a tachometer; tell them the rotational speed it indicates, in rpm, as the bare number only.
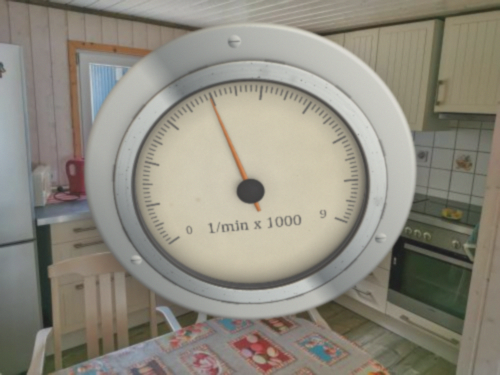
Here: 4000
